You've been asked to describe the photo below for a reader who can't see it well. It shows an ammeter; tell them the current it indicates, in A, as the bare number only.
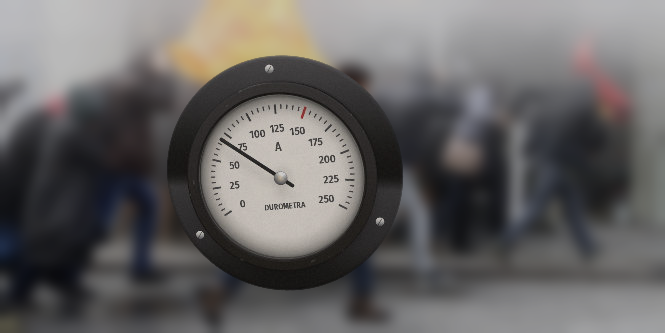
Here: 70
